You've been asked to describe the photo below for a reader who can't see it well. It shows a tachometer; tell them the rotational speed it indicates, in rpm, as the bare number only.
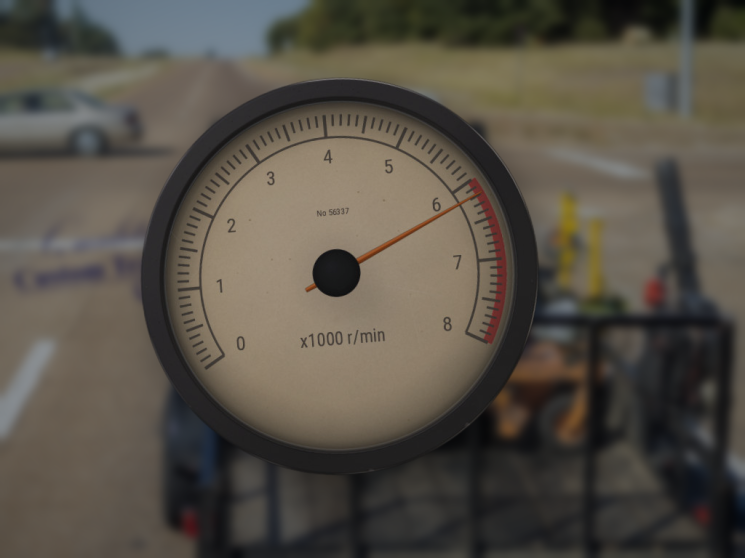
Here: 6200
